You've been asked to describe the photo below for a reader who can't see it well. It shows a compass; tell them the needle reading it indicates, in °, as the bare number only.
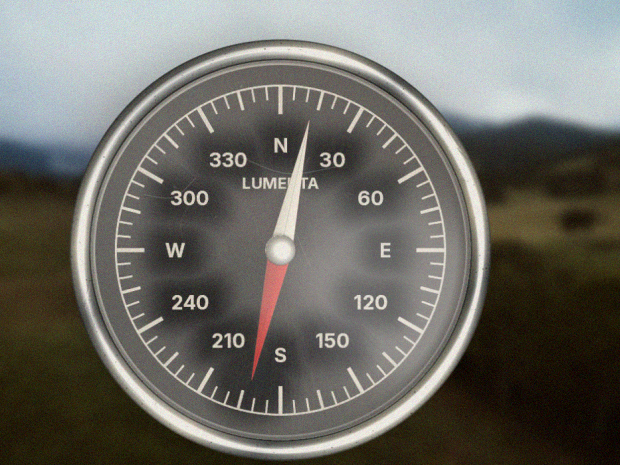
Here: 192.5
